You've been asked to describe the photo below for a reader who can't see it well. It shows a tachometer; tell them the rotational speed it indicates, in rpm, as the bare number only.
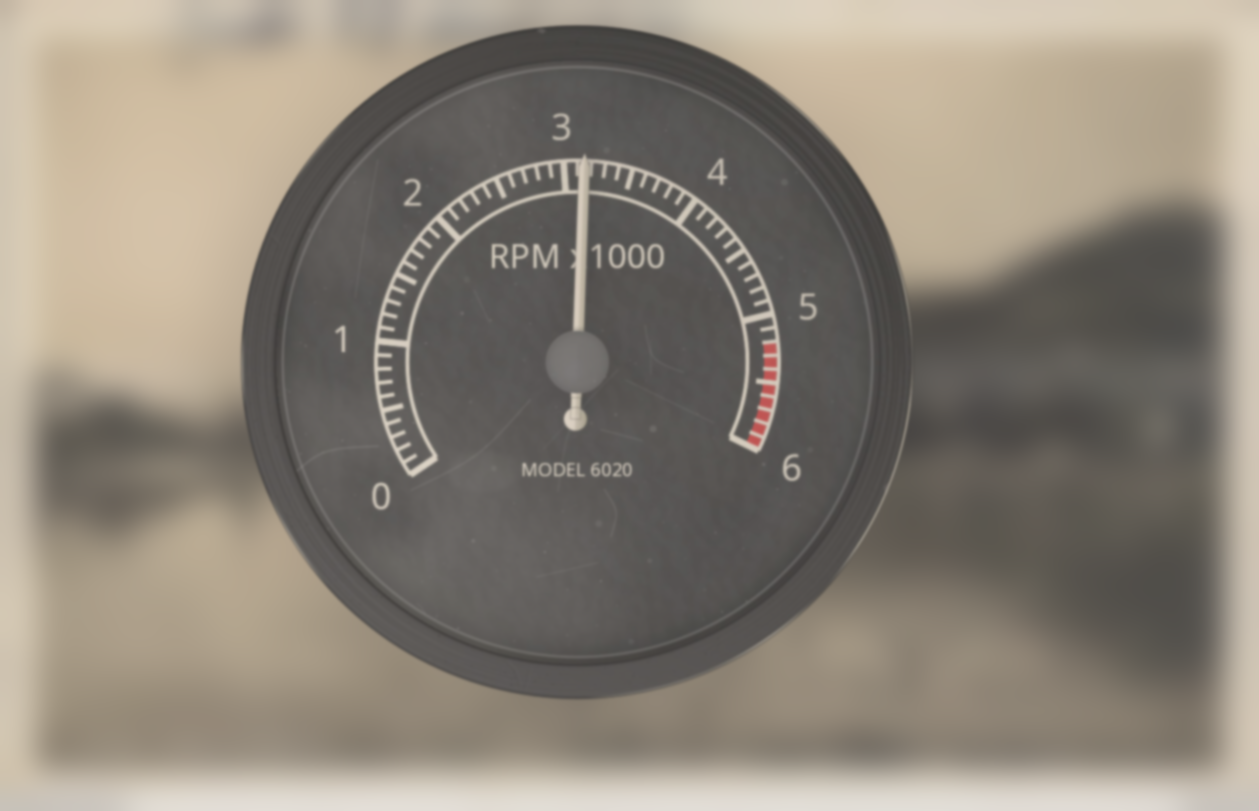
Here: 3150
